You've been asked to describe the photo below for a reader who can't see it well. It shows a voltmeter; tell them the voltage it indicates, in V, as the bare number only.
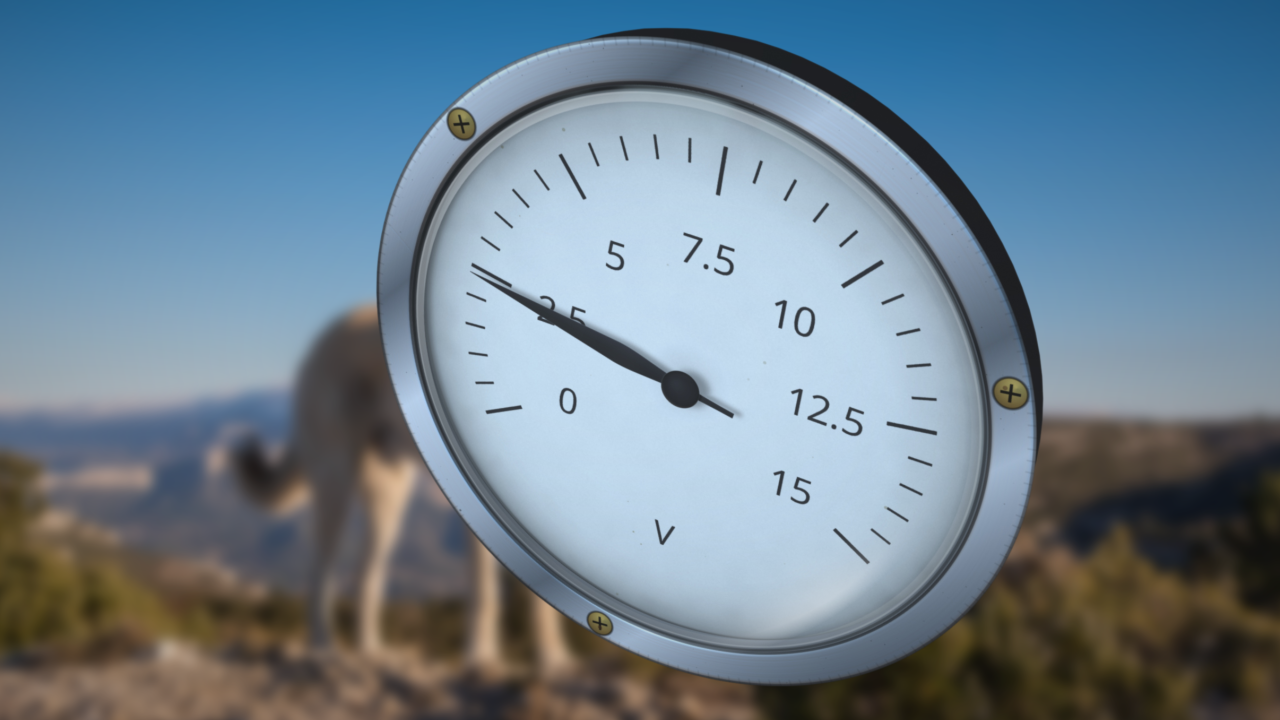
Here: 2.5
